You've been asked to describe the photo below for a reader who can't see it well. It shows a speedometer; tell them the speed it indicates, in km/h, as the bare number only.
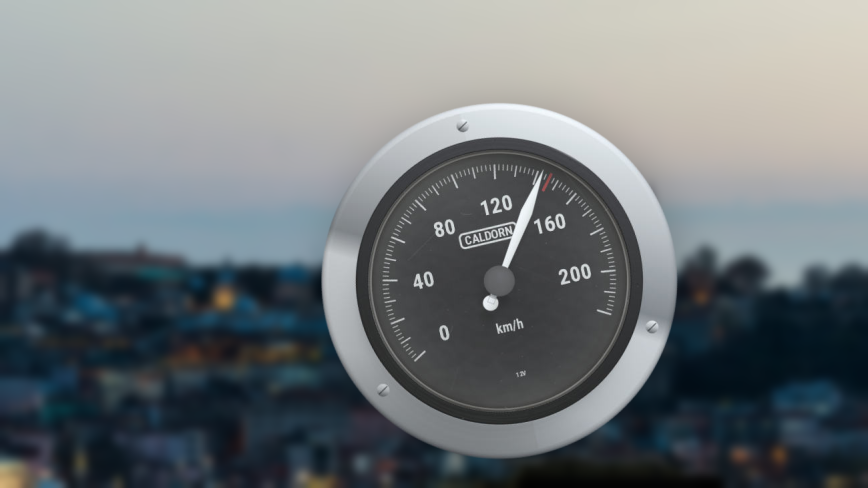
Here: 142
